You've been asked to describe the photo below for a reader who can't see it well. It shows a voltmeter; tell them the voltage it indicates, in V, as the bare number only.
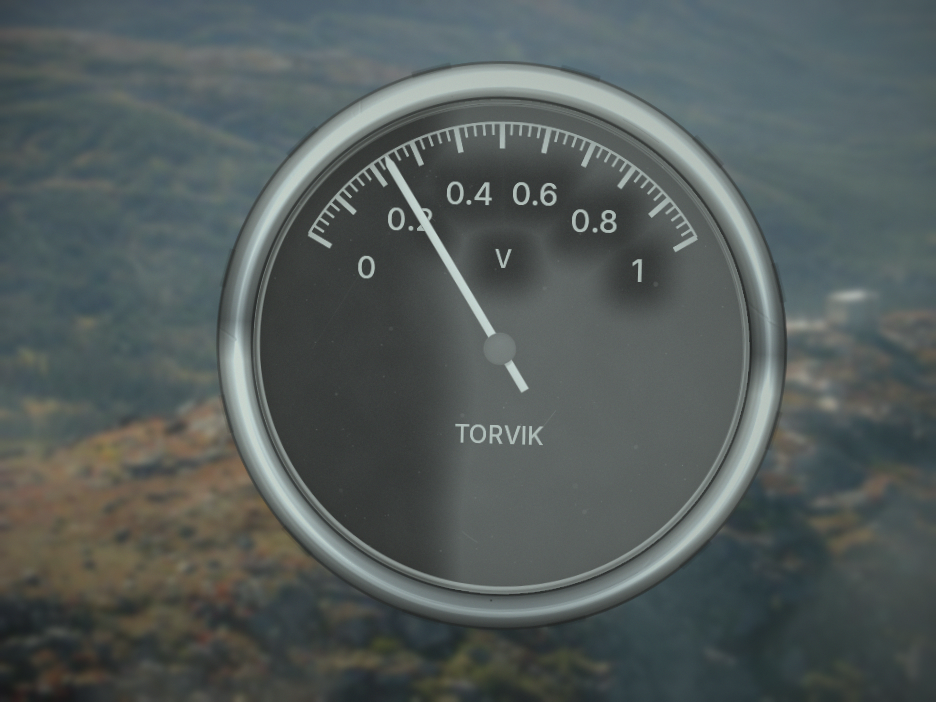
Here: 0.24
